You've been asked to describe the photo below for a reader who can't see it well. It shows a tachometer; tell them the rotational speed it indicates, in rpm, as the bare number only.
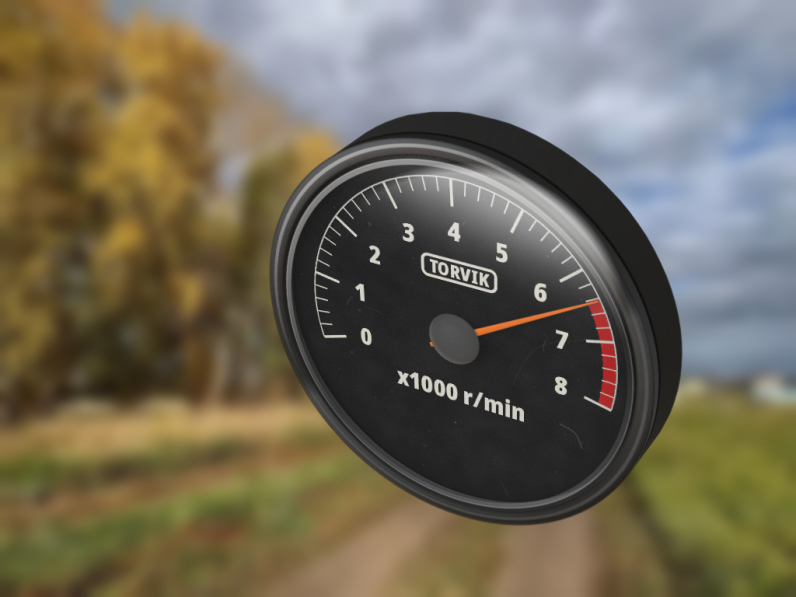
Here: 6400
